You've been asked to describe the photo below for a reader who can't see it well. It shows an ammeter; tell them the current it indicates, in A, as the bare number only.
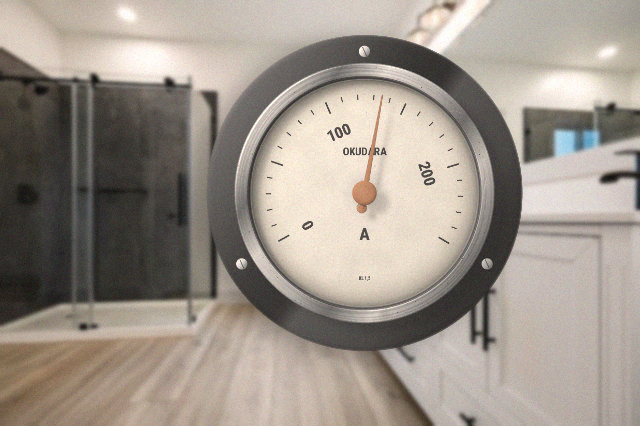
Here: 135
